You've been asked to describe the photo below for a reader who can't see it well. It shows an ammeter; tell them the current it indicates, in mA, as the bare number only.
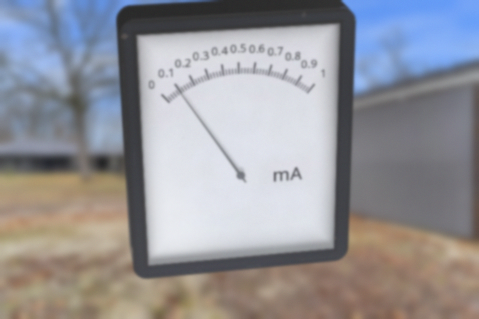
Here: 0.1
